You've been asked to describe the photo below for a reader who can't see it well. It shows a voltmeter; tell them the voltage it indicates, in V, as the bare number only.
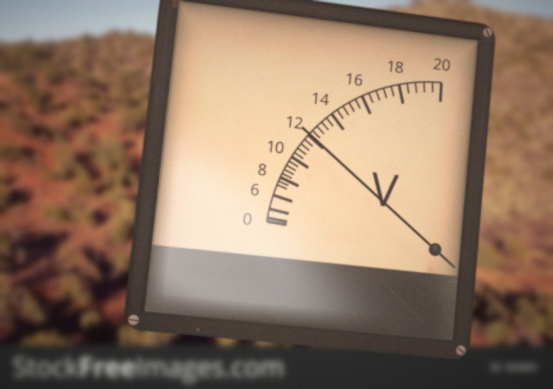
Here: 12
